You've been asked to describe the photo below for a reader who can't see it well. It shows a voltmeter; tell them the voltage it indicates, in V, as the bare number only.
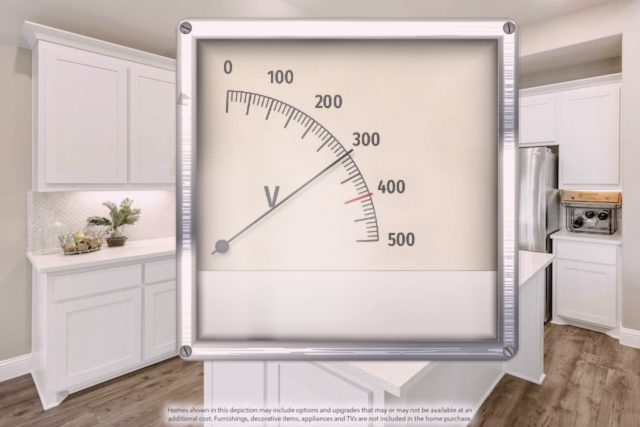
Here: 300
